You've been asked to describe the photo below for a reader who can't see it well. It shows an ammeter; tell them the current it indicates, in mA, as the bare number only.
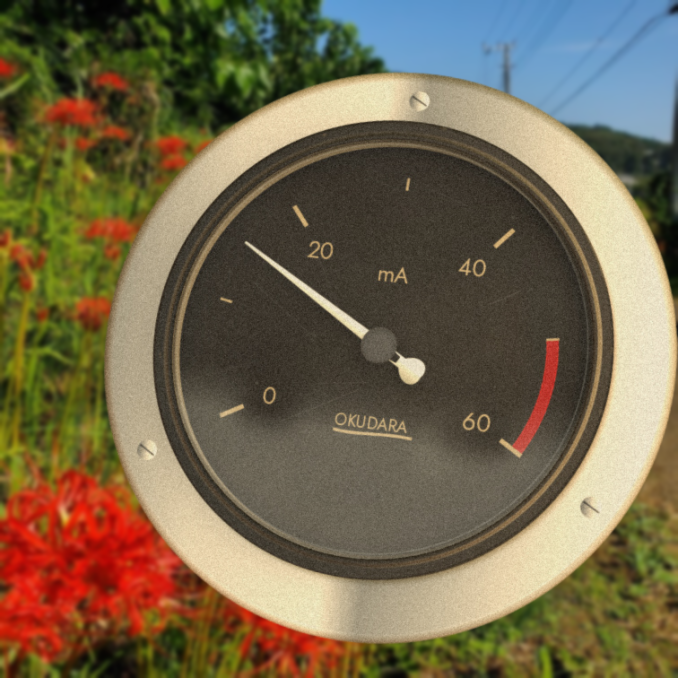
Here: 15
